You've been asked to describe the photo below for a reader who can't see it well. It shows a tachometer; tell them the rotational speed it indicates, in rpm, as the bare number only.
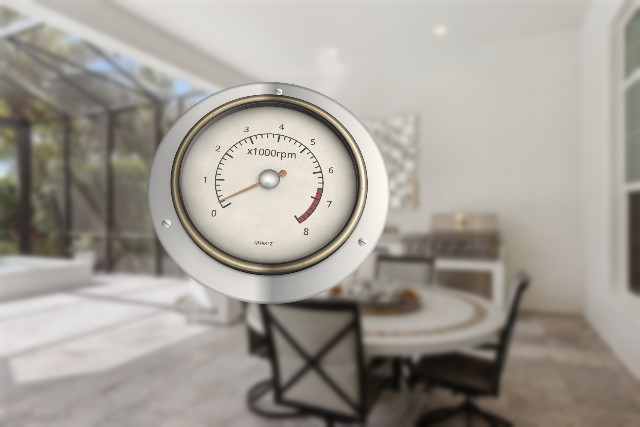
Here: 200
